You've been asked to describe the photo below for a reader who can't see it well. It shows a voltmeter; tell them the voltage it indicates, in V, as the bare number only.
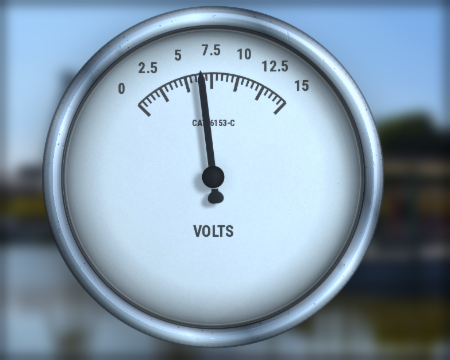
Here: 6.5
